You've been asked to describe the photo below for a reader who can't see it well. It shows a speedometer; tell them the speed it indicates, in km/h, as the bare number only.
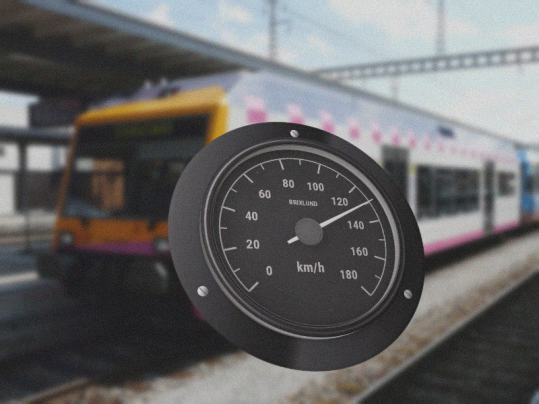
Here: 130
